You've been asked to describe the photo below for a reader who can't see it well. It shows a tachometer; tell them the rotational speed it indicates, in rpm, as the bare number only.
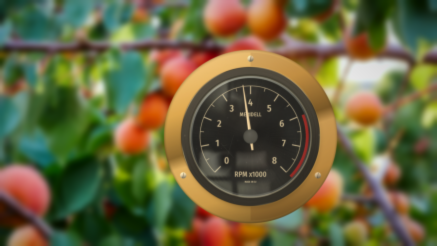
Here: 3750
